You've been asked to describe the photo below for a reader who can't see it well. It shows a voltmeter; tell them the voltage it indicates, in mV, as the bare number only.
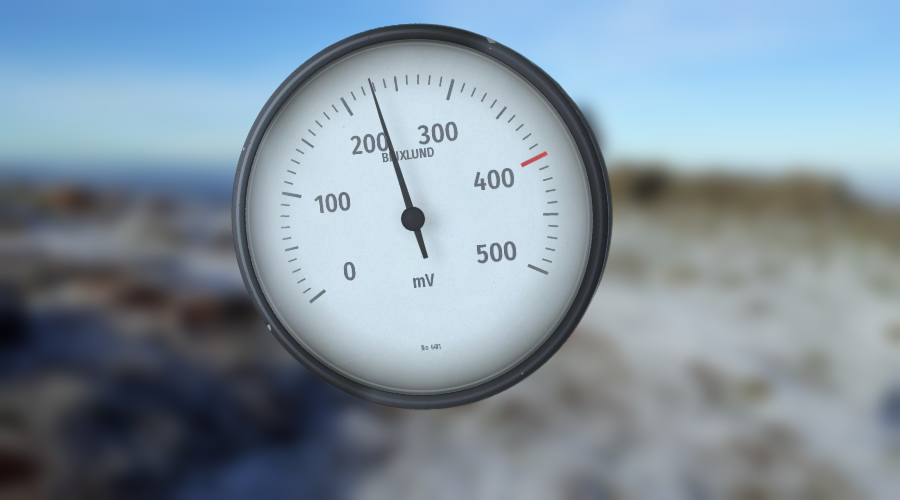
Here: 230
